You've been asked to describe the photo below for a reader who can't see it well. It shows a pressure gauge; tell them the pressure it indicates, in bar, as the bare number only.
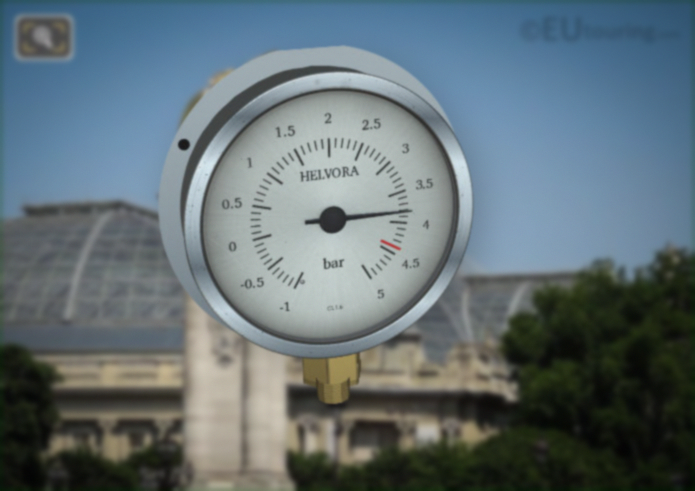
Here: 3.8
